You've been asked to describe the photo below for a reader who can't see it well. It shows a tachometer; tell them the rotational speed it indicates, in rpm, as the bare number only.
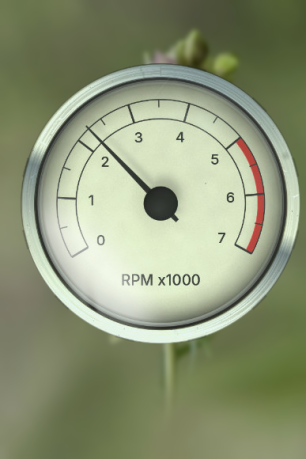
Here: 2250
